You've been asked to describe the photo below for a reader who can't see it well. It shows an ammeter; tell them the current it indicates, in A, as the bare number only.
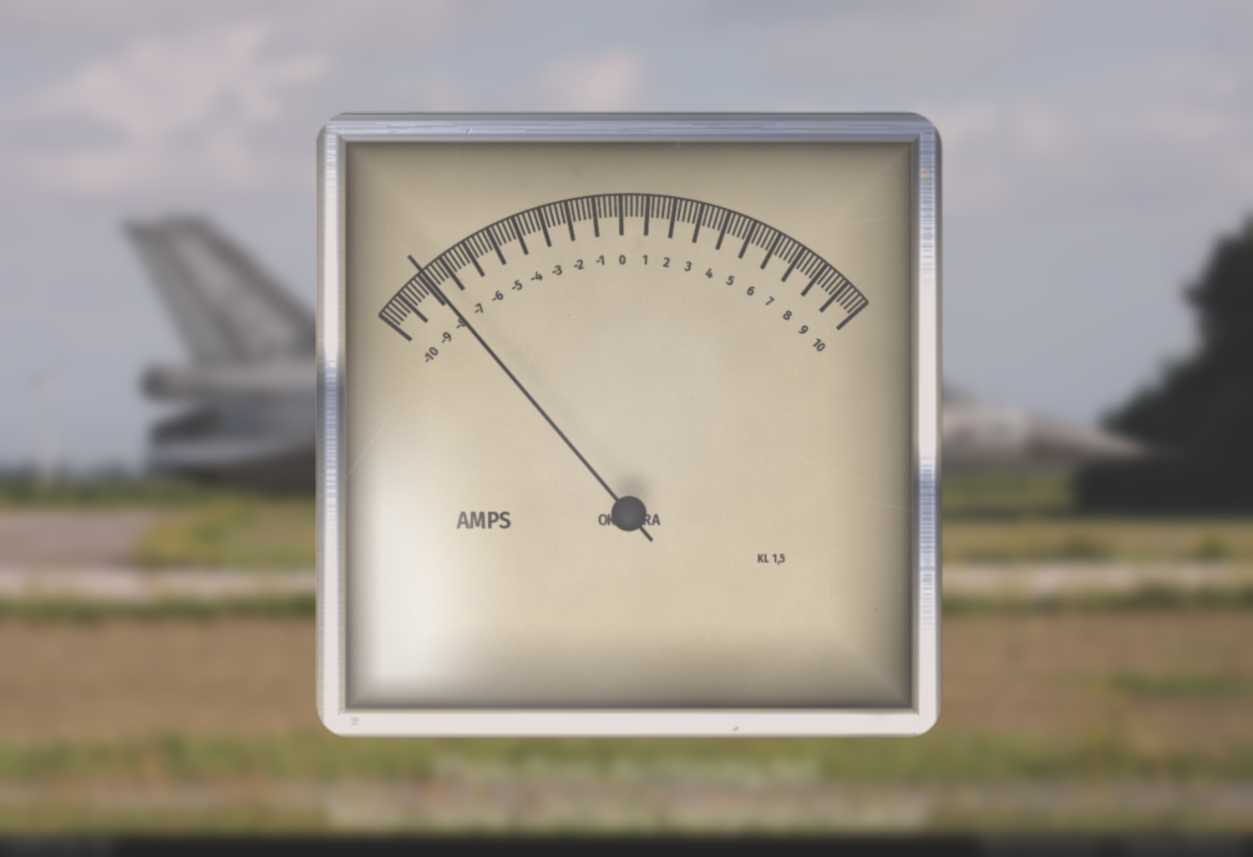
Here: -7.8
